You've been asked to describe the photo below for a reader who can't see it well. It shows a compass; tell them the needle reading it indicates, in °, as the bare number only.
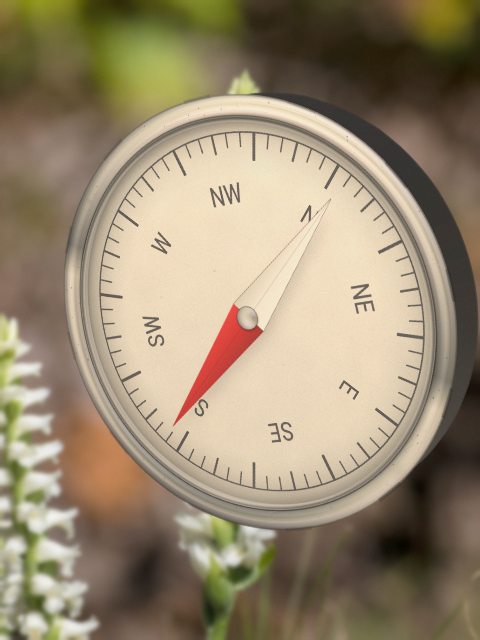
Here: 185
